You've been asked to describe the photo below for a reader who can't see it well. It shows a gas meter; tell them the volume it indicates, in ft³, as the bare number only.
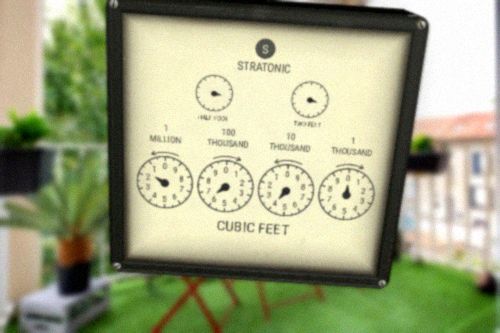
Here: 164000
